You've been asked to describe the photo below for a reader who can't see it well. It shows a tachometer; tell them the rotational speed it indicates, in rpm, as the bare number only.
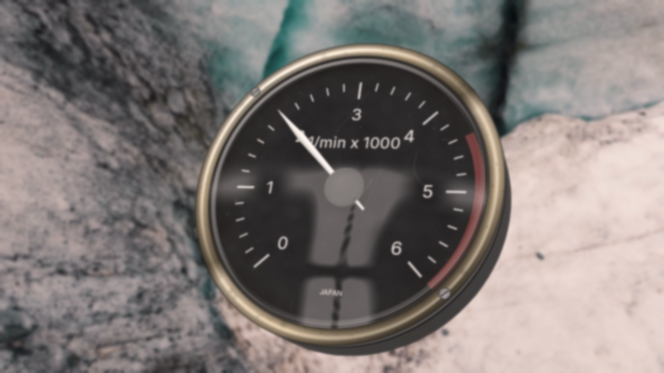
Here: 2000
